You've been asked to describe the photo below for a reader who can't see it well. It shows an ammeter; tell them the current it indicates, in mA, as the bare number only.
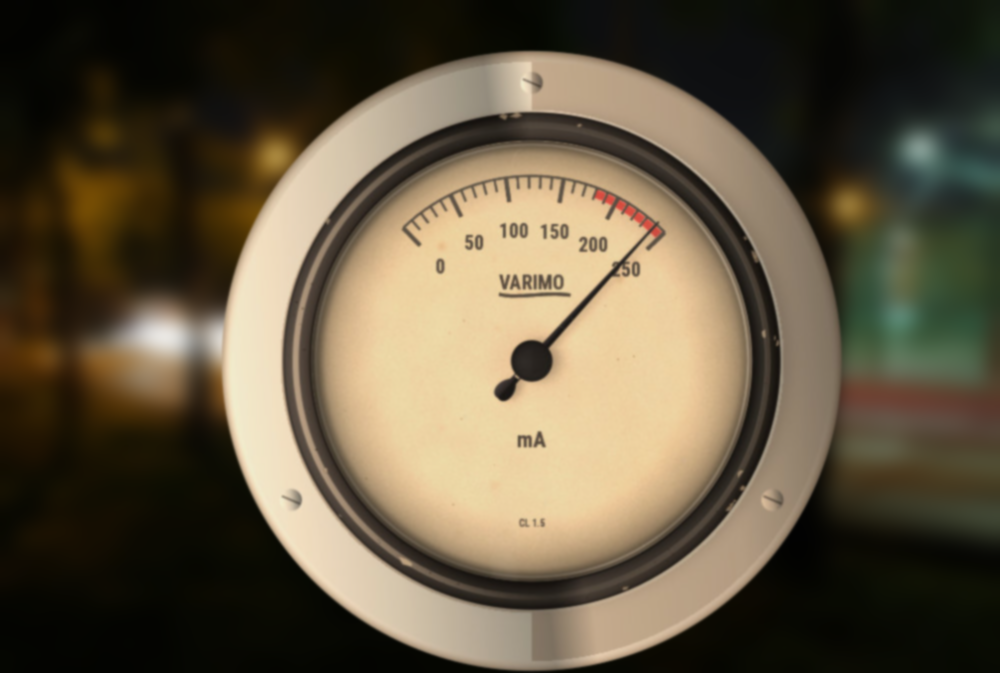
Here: 240
